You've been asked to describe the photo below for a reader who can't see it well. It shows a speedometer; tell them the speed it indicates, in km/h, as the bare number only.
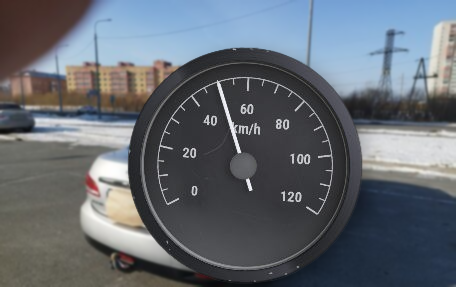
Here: 50
